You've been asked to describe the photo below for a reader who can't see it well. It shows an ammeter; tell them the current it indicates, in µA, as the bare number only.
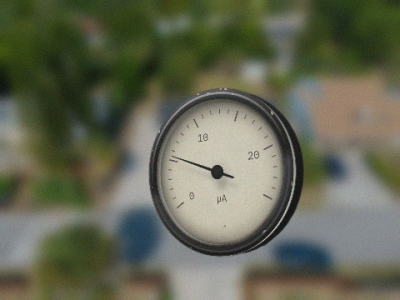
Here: 5.5
